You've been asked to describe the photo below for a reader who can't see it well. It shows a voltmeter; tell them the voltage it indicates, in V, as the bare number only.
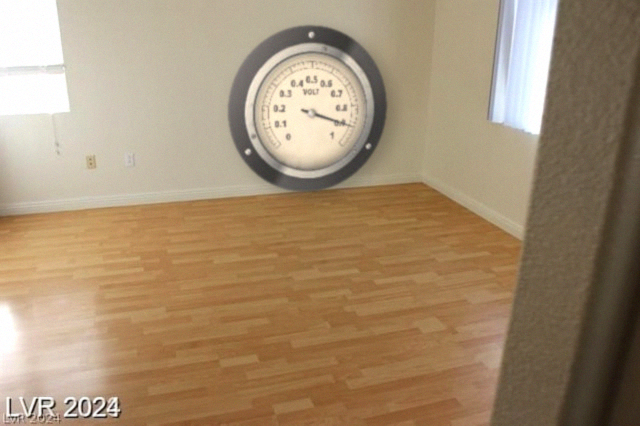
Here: 0.9
